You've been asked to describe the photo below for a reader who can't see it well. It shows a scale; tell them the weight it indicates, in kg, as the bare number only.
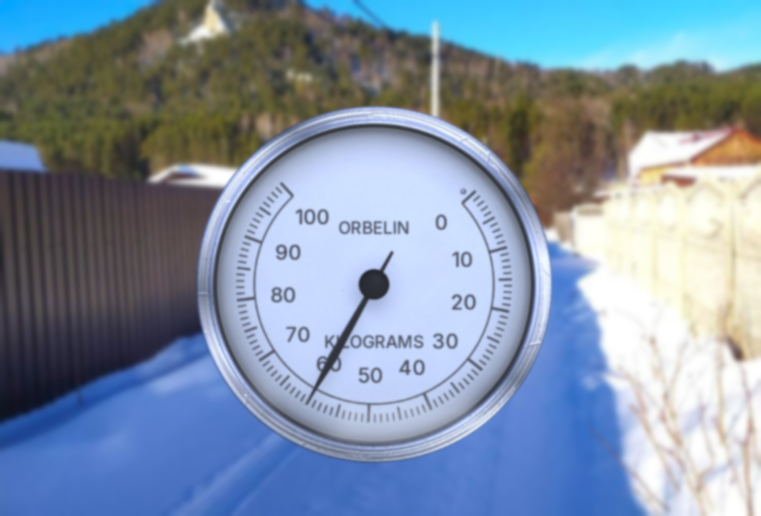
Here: 60
